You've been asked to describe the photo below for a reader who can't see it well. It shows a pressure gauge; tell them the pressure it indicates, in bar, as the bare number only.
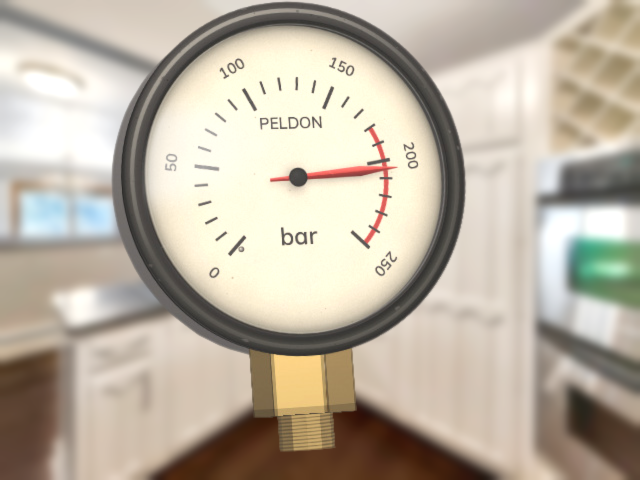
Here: 205
